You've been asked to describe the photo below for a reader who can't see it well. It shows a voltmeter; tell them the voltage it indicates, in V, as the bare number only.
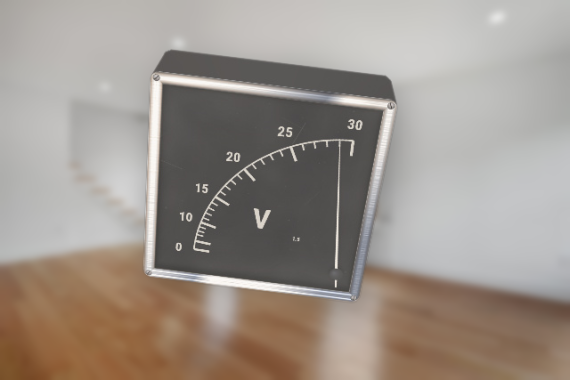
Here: 29
